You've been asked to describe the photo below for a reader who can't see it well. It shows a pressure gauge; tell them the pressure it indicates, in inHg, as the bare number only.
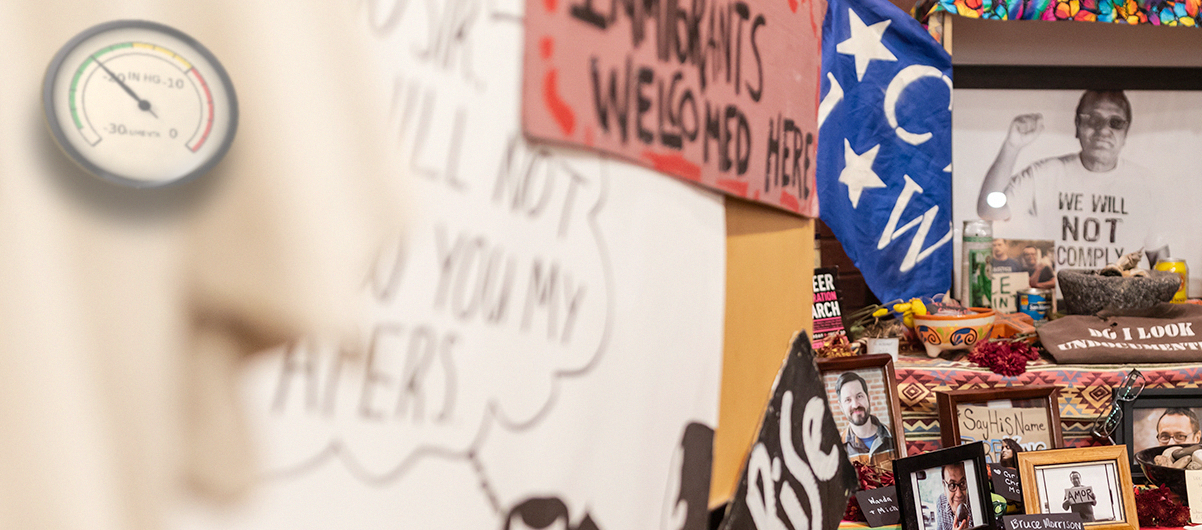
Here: -20
